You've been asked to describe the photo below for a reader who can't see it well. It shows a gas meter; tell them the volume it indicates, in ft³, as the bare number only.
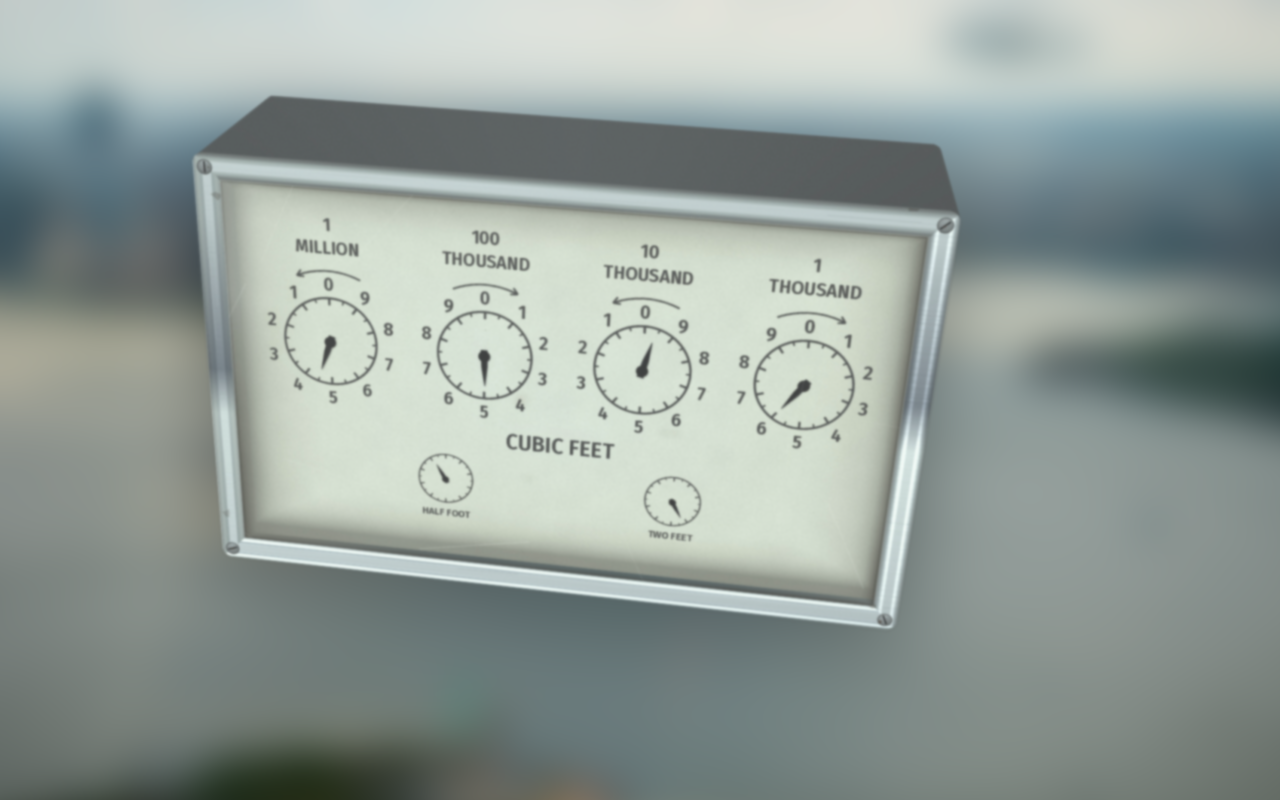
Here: 449600
